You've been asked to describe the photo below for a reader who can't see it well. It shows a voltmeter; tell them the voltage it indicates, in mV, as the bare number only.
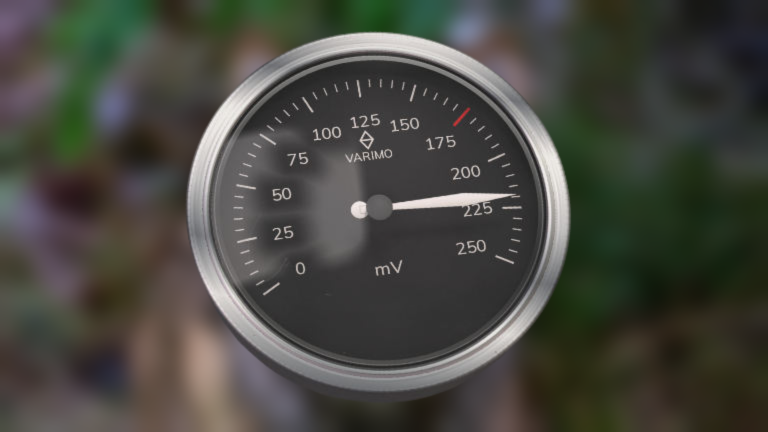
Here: 220
